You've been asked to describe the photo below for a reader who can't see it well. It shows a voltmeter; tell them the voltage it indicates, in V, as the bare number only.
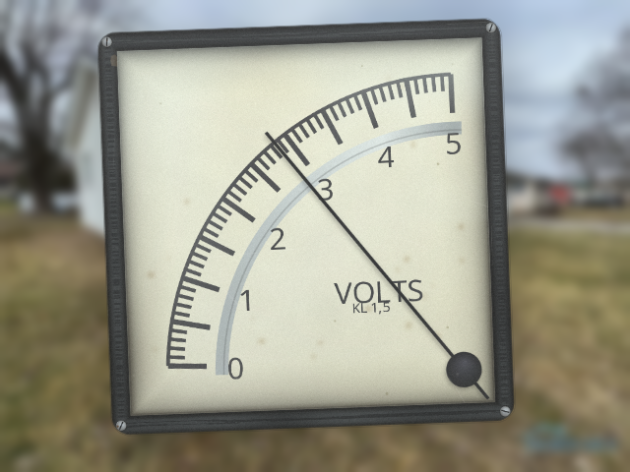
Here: 2.85
